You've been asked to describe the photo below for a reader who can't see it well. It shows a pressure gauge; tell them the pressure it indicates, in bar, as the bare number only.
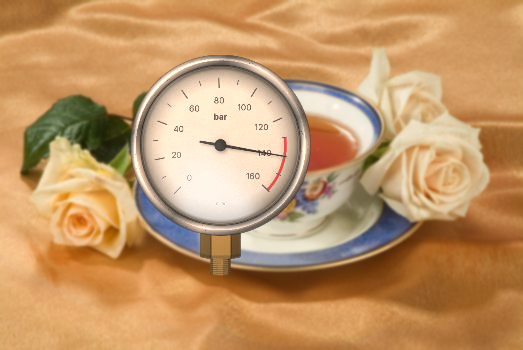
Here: 140
